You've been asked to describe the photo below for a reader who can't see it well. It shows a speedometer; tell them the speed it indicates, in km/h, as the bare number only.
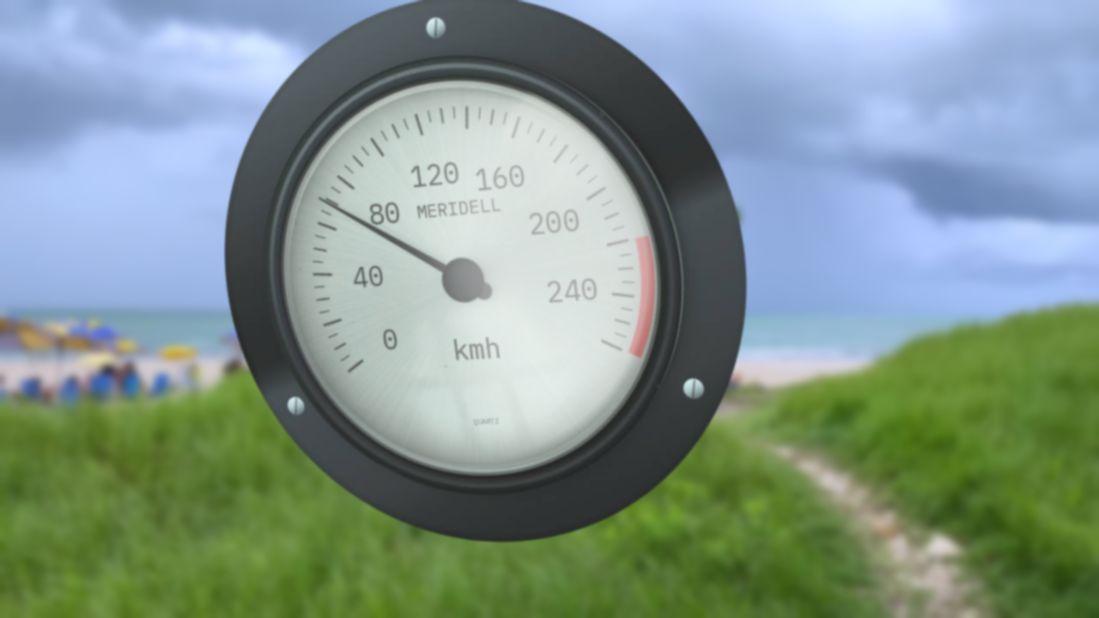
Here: 70
